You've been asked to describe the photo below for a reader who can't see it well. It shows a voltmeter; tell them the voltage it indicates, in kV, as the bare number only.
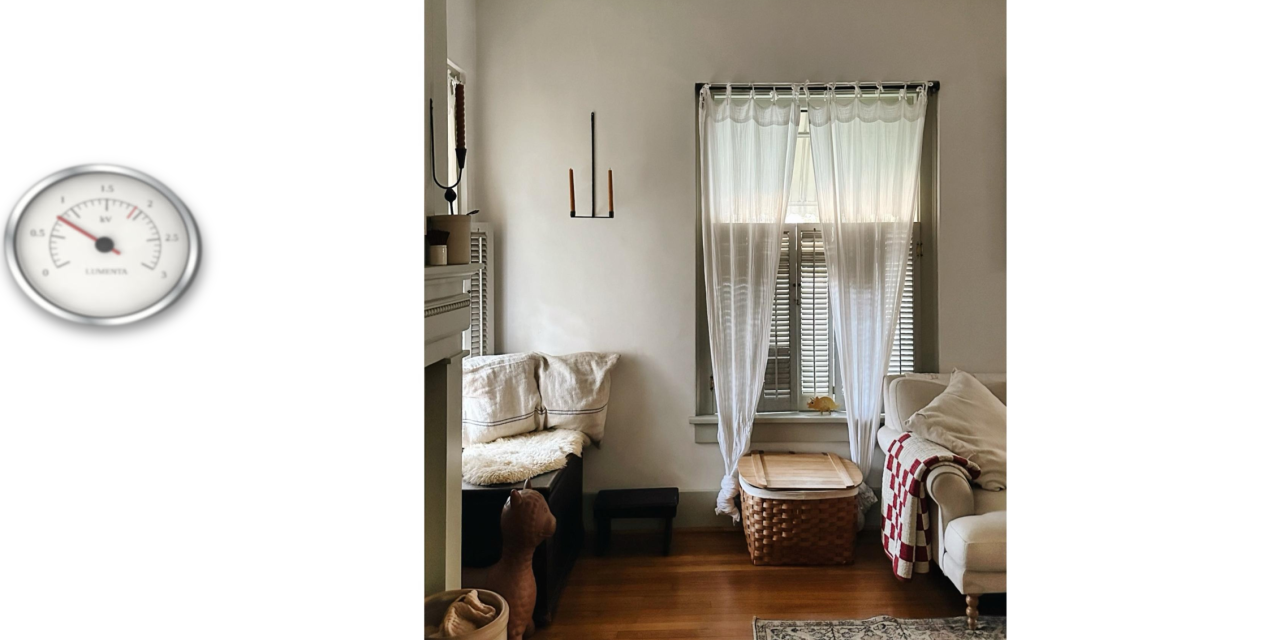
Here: 0.8
